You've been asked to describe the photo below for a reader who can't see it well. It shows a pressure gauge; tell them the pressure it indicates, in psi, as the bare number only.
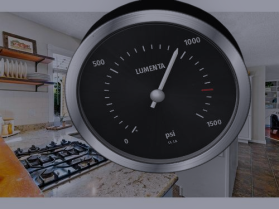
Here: 950
